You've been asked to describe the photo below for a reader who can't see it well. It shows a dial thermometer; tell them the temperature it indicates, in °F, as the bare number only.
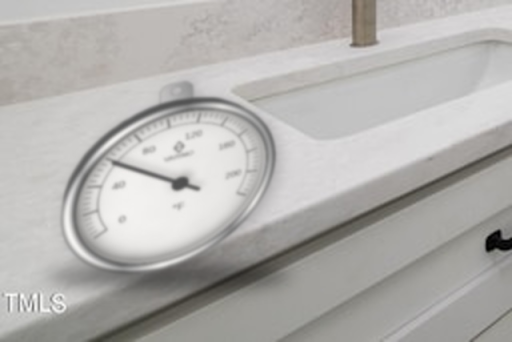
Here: 60
